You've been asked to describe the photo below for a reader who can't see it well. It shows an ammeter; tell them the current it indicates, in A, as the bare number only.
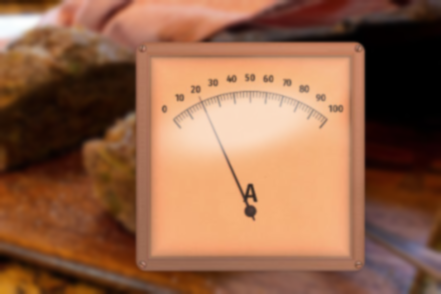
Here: 20
